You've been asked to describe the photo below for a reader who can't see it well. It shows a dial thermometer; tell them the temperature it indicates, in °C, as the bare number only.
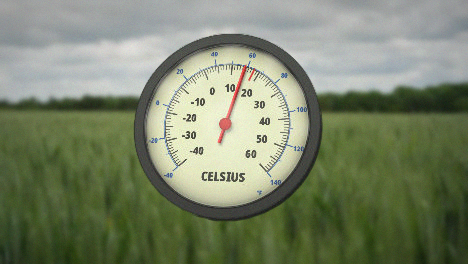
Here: 15
